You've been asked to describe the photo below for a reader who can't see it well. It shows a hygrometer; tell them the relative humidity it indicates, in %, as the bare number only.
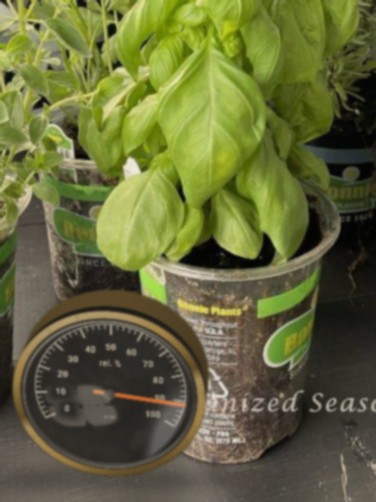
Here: 90
